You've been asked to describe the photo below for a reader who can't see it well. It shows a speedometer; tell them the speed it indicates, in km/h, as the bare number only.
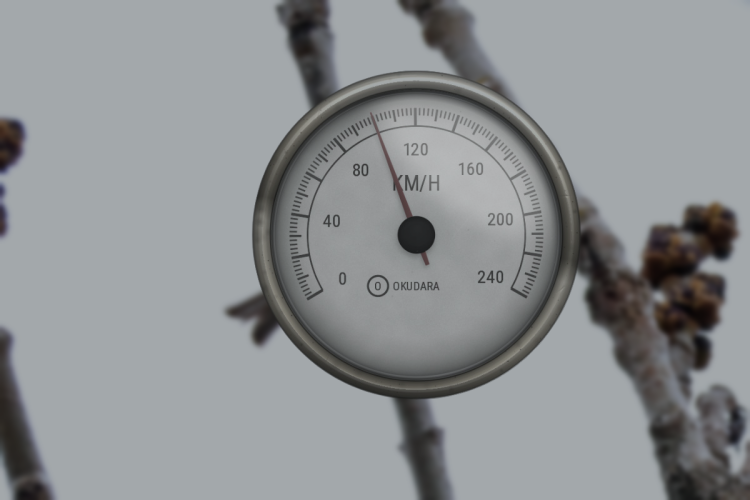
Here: 100
